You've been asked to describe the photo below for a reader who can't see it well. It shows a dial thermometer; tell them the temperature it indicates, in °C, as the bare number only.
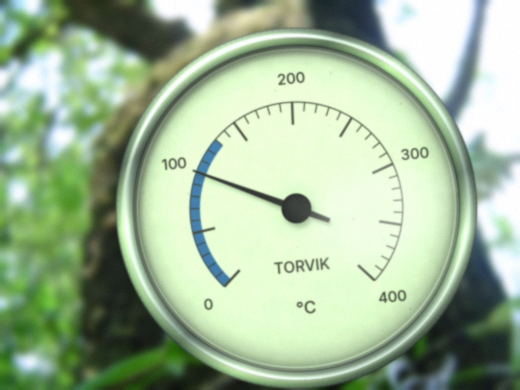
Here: 100
